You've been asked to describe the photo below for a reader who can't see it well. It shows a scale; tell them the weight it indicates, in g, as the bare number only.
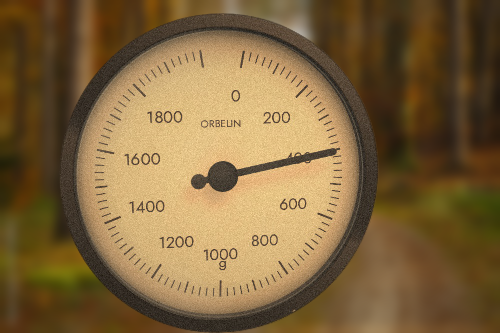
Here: 400
